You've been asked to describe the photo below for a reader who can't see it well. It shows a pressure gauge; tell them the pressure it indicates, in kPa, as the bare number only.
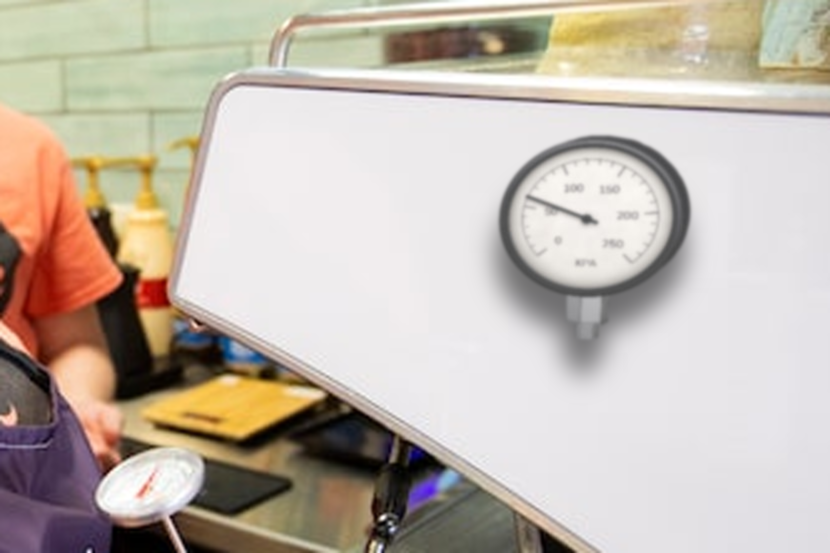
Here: 60
